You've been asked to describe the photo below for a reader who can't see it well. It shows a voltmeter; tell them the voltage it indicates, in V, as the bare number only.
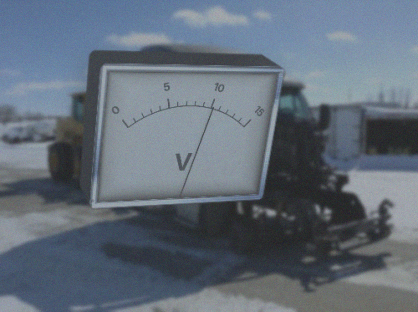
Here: 10
